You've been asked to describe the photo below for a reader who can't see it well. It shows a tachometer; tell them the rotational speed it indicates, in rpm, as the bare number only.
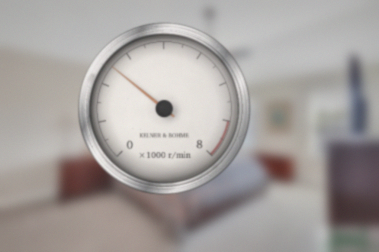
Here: 2500
